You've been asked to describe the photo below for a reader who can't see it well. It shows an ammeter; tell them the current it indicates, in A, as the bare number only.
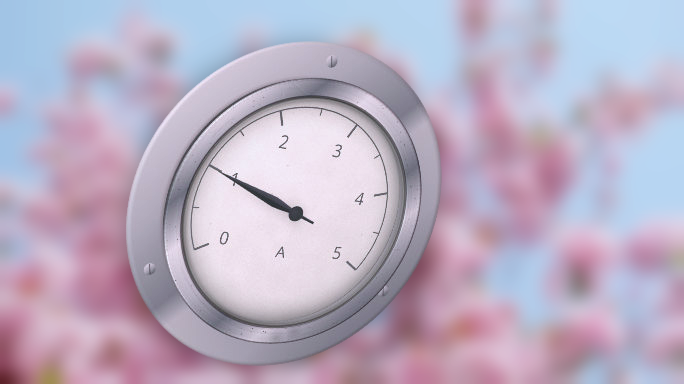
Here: 1
